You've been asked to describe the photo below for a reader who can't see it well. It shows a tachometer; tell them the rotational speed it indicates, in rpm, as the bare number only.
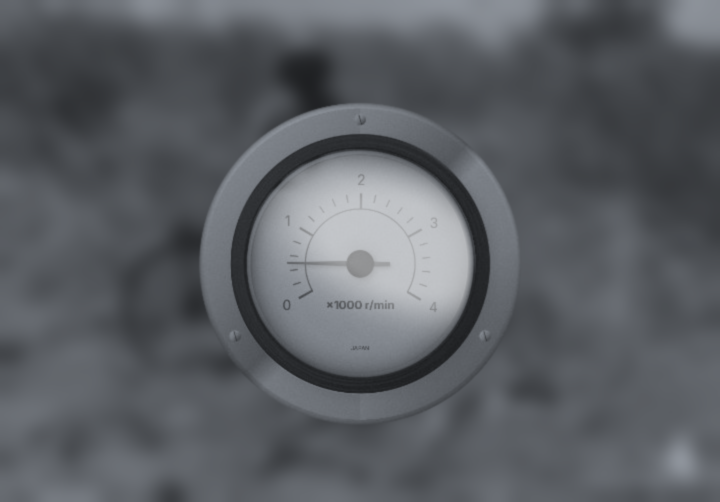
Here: 500
